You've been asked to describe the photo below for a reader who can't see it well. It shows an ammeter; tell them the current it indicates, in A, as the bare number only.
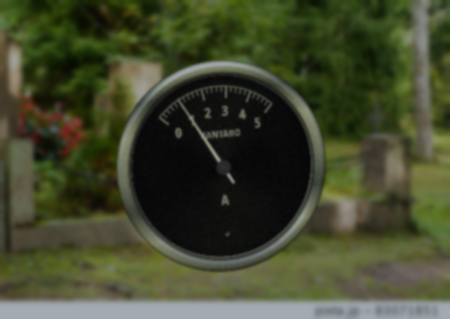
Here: 1
